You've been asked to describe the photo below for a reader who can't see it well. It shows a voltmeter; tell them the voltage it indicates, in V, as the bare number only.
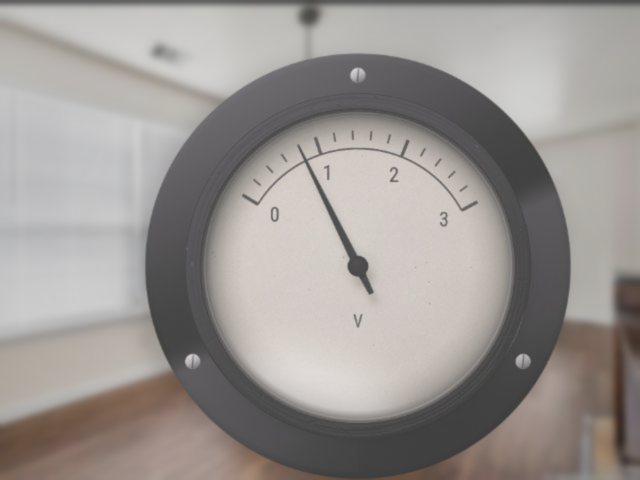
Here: 0.8
